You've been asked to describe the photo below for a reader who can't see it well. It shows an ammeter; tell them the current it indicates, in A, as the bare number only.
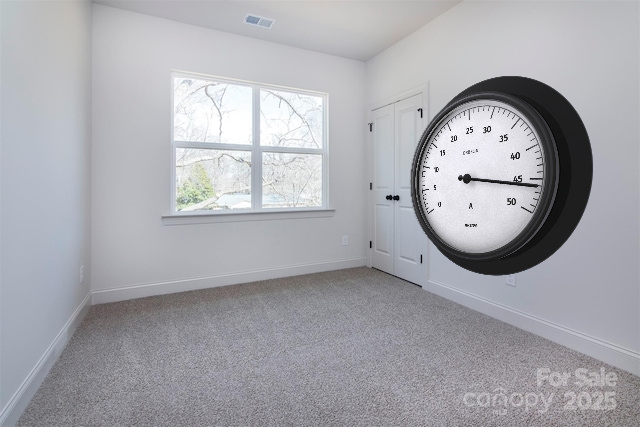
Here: 46
